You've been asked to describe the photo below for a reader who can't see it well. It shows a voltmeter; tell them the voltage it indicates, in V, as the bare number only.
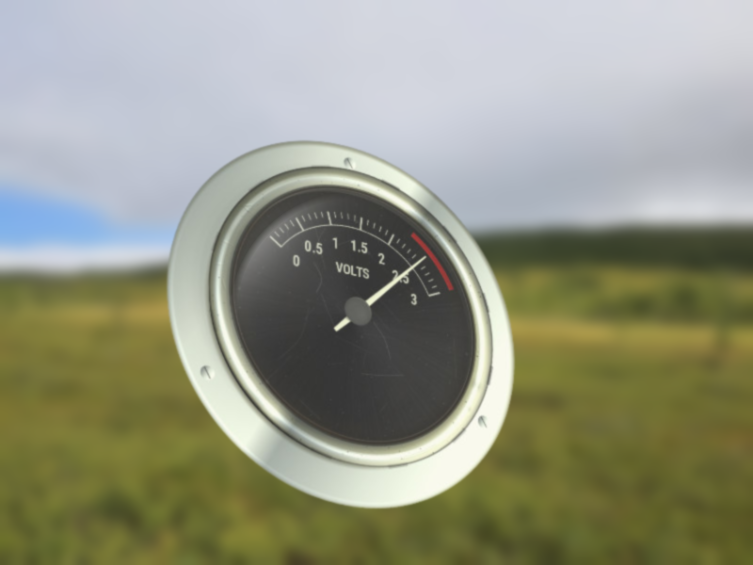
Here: 2.5
